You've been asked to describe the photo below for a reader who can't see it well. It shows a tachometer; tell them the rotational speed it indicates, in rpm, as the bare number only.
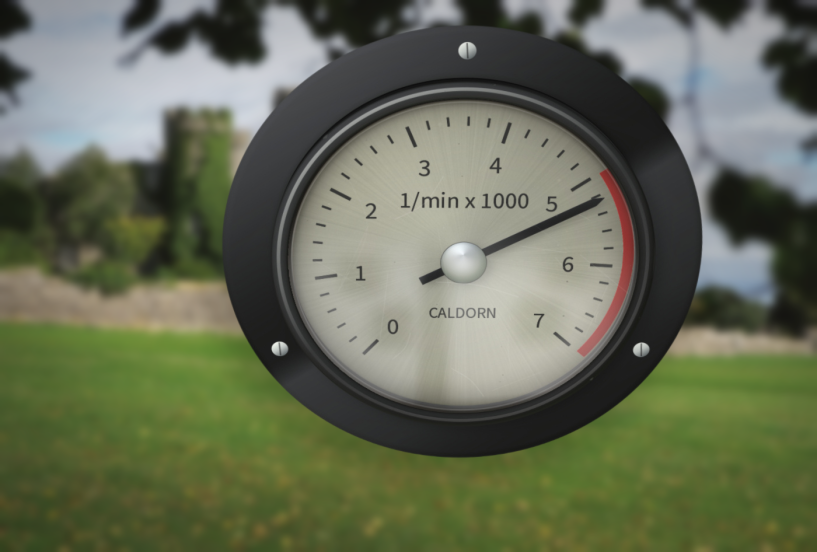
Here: 5200
